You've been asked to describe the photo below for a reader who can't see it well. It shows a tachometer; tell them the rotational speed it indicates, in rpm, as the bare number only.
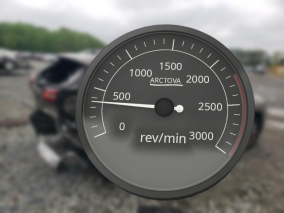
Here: 350
